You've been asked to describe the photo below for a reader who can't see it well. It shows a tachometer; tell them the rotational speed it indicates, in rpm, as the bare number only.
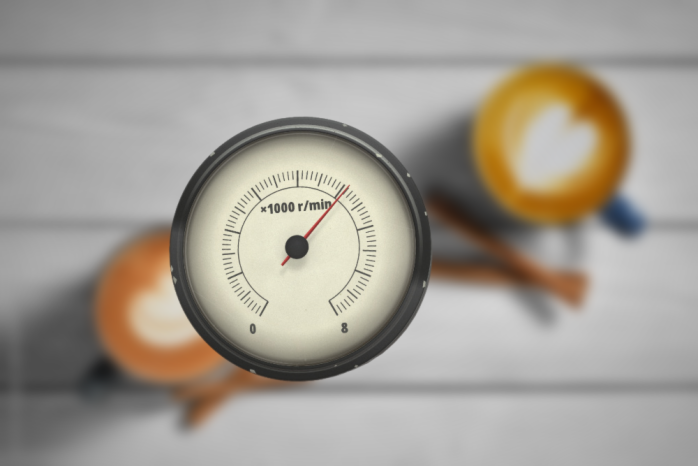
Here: 5100
